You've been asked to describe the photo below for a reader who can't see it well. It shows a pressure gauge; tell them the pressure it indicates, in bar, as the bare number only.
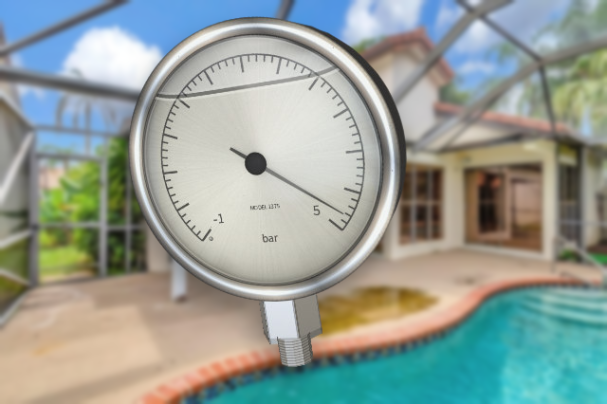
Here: 4.8
